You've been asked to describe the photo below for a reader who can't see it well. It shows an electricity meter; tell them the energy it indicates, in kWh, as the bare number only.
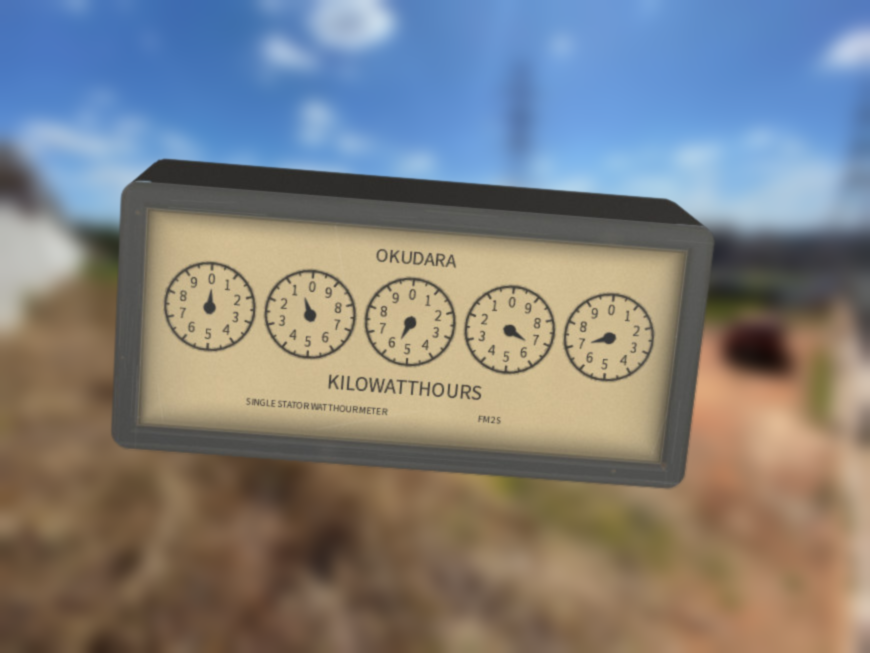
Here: 567
